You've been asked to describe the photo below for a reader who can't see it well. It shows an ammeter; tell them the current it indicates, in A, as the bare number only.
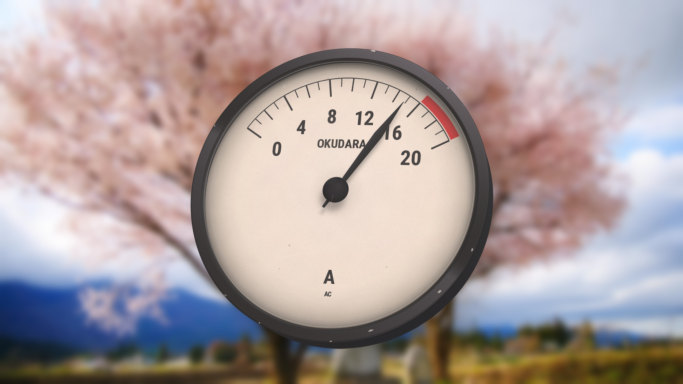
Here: 15
